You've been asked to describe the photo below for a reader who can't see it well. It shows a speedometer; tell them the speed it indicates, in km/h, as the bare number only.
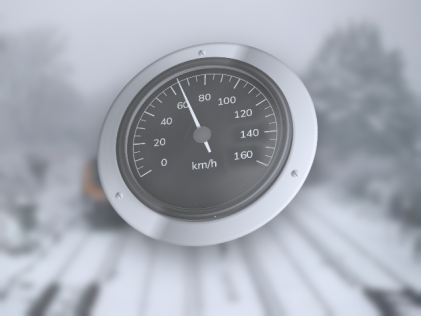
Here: 65
